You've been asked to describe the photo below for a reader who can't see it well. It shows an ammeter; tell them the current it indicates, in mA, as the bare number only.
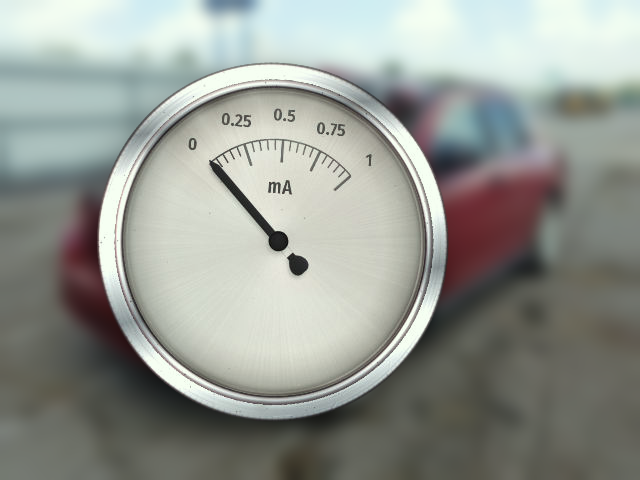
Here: 0
